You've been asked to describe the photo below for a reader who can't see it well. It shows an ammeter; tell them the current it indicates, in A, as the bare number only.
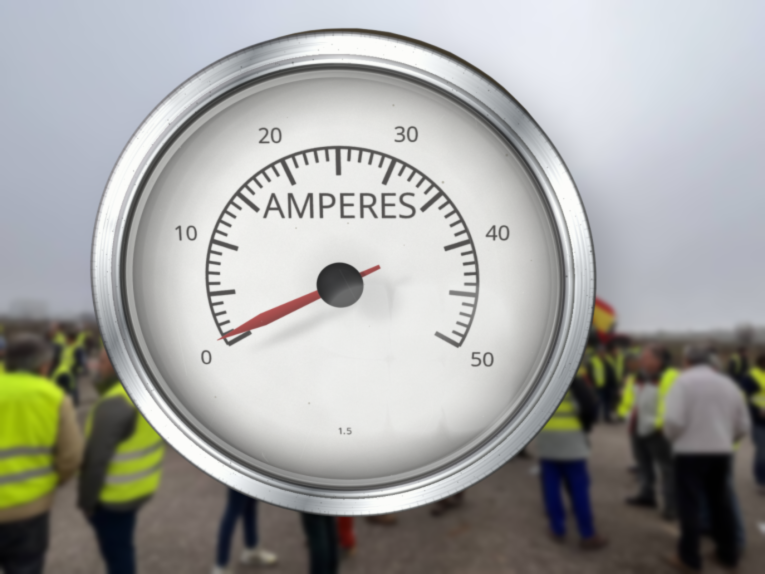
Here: 1
